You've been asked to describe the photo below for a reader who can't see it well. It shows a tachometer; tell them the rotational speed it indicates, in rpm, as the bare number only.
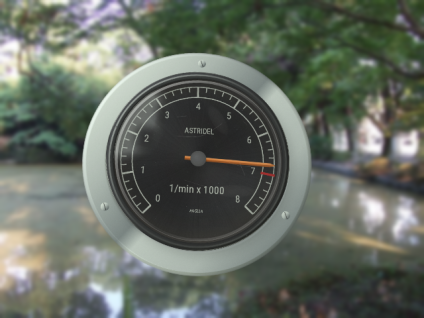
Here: 6800
